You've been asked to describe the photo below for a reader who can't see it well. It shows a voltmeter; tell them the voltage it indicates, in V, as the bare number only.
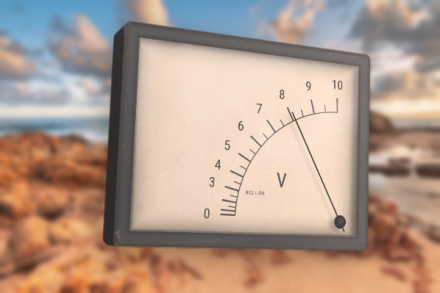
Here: 8
